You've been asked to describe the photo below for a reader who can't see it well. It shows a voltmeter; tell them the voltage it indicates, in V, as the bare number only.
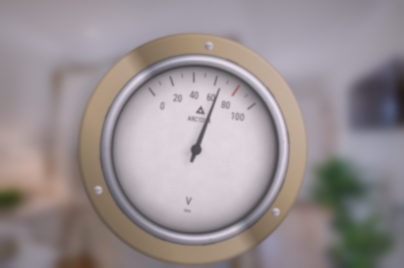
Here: 65
